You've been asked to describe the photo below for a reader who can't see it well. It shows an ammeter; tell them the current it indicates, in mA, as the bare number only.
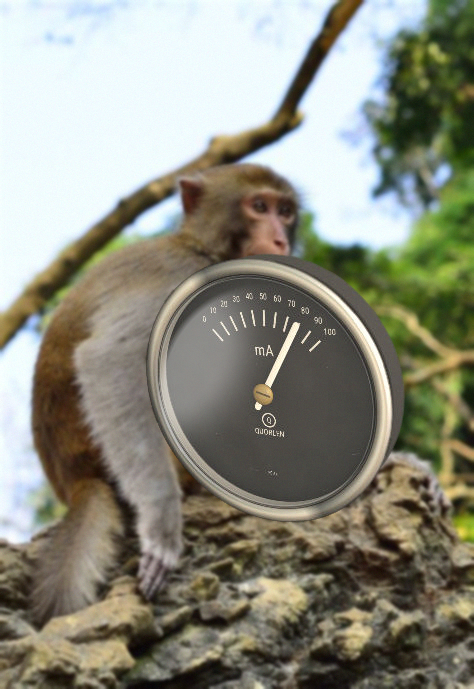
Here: 80
